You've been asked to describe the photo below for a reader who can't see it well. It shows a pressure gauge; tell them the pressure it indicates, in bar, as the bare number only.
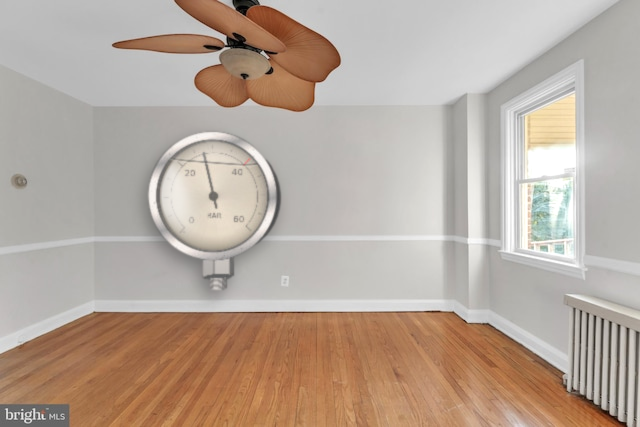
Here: 27.5
